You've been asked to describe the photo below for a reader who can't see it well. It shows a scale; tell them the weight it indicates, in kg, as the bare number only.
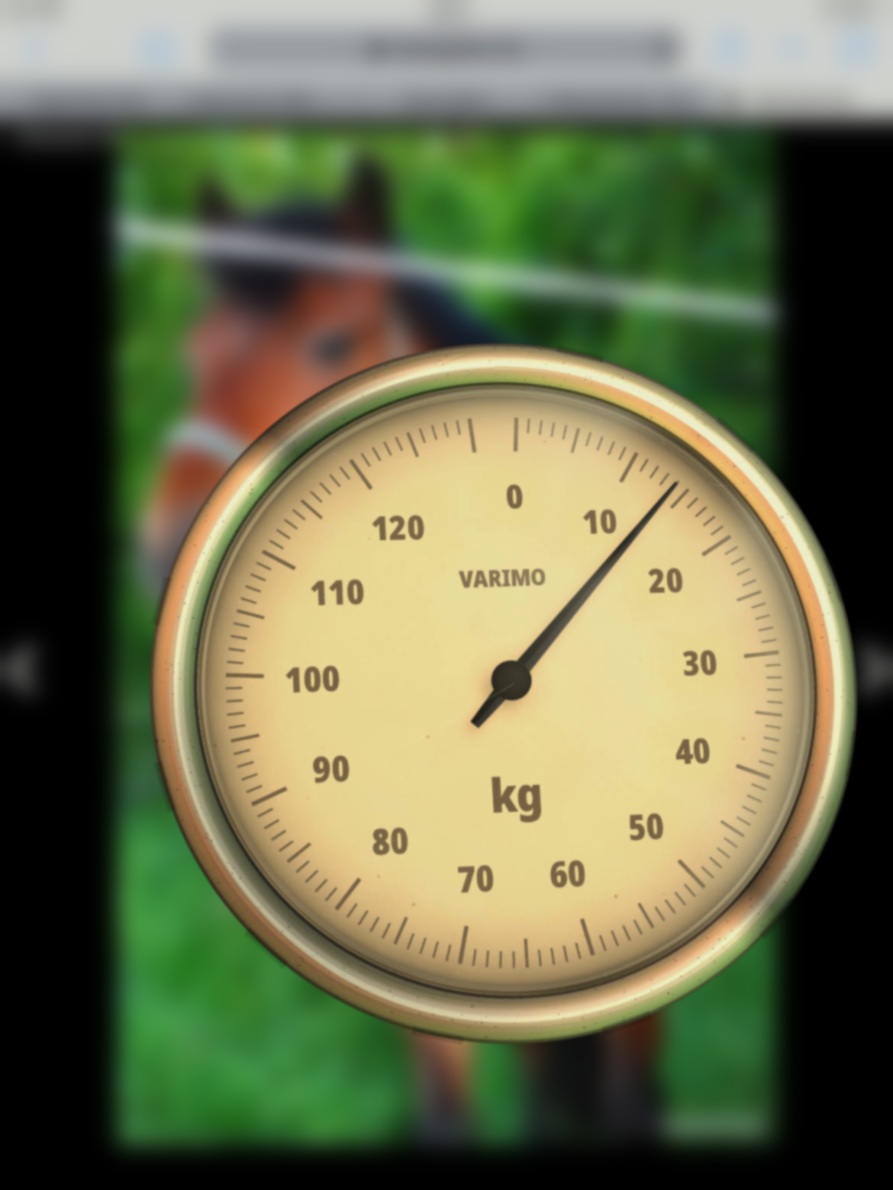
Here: 14
